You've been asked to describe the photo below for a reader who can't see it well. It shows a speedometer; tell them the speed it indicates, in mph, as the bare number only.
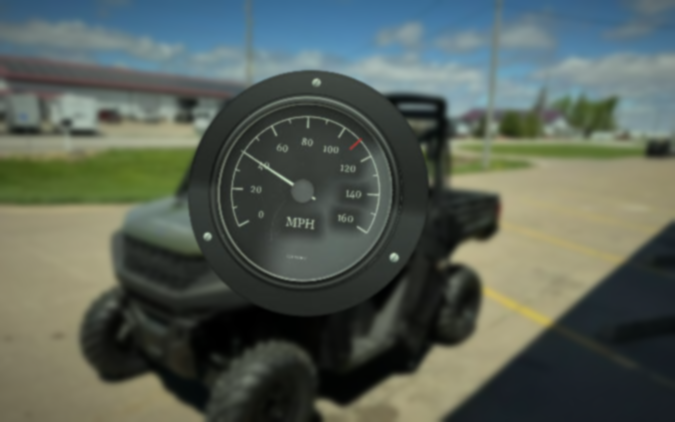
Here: 40
